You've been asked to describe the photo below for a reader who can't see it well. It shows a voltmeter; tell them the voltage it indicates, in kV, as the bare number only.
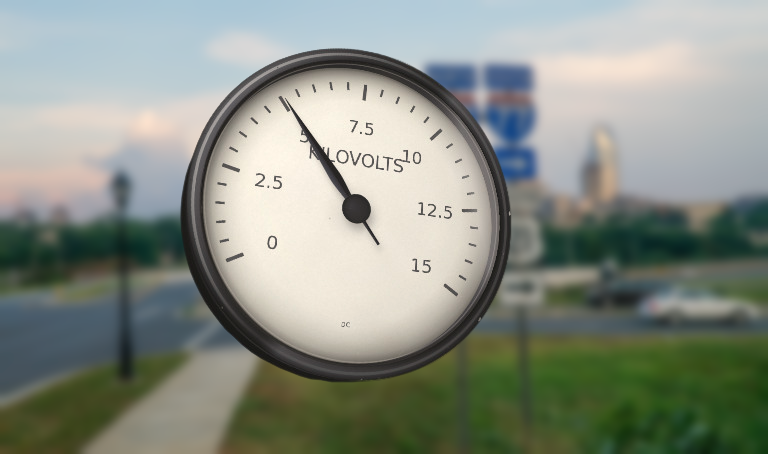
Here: 5
